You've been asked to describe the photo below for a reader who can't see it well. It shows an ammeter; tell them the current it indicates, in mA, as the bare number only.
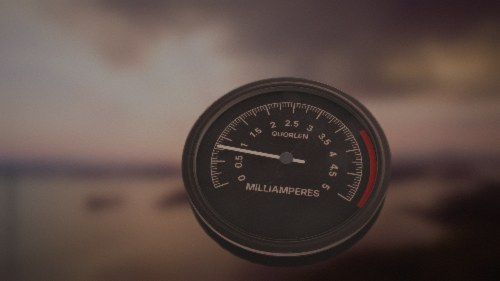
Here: 0.75
